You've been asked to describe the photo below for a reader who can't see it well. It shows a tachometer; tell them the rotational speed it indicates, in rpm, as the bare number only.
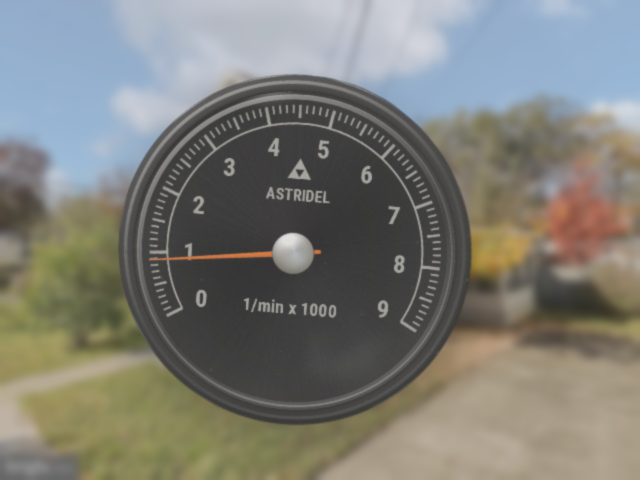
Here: 900
